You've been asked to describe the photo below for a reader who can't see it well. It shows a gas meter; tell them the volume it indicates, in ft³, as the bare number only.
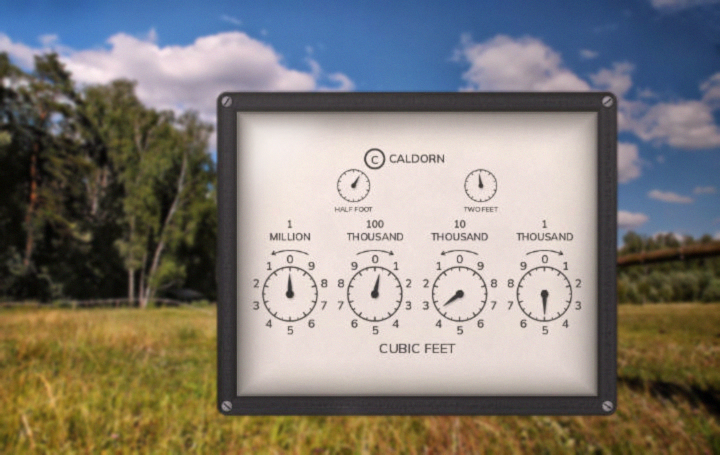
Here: 3500
